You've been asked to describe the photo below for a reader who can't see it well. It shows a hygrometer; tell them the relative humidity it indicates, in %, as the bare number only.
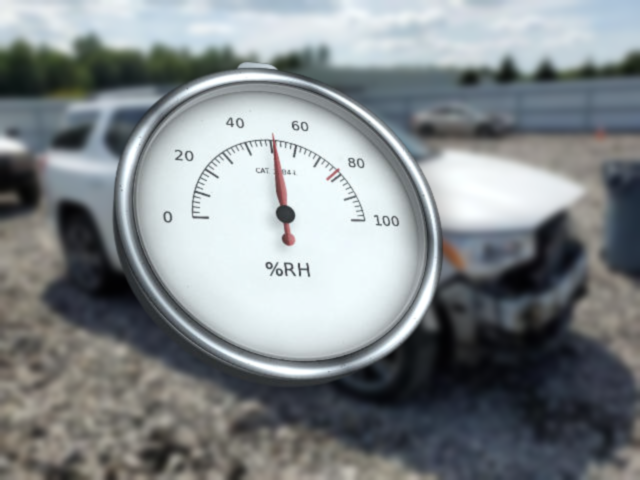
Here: 50
